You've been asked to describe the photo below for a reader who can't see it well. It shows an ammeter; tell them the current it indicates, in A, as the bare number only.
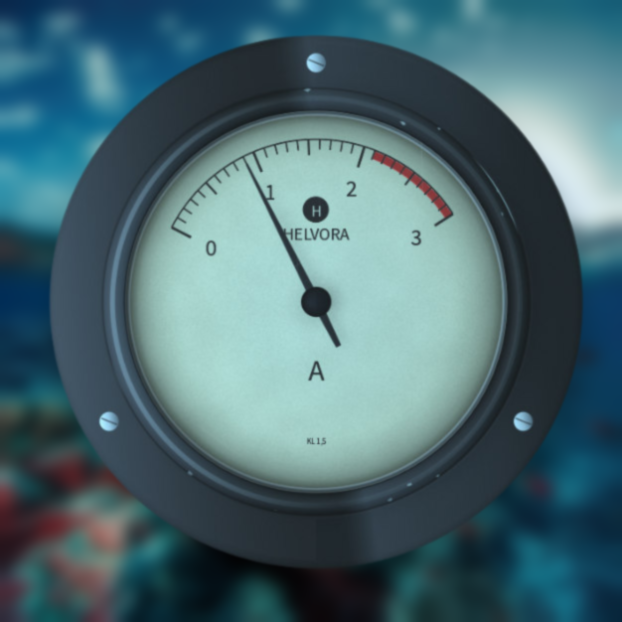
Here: 0.9
